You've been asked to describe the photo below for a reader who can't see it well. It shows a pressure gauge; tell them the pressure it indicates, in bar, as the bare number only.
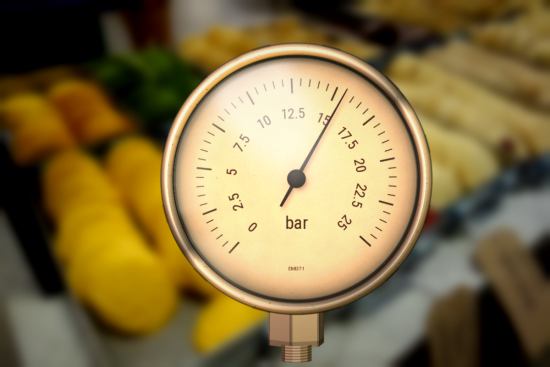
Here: 15.5
